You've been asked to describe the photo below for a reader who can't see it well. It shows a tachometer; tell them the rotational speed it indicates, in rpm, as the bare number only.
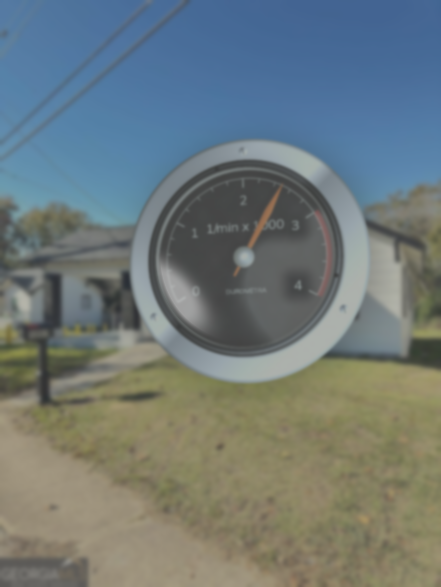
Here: 2500
